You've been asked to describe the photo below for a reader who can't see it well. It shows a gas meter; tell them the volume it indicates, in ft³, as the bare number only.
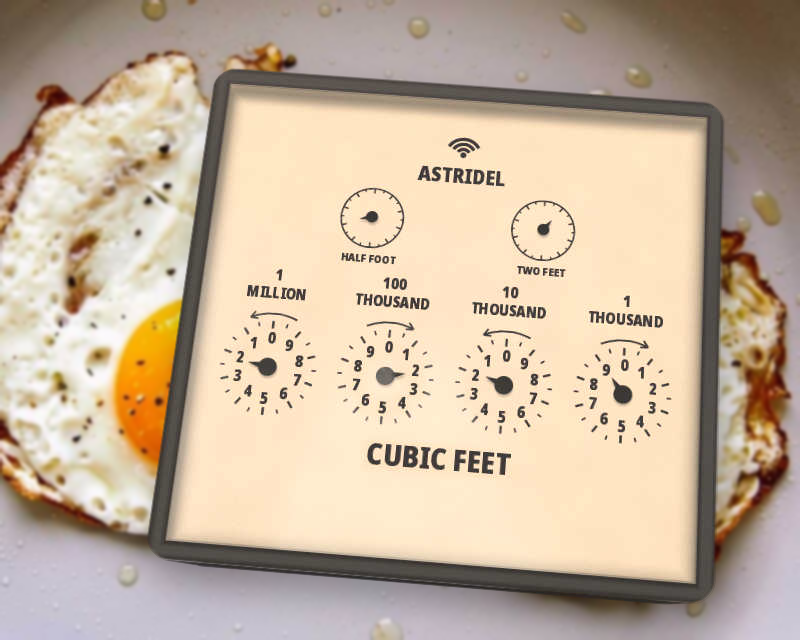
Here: 221900
